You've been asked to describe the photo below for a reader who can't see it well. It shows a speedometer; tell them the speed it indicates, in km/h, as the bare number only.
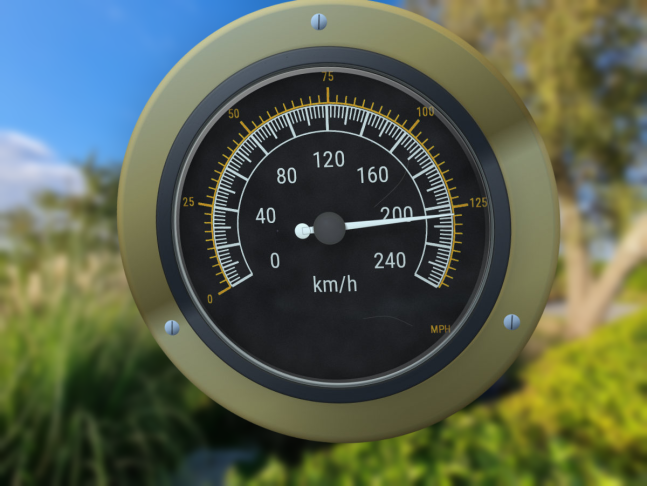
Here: 204
